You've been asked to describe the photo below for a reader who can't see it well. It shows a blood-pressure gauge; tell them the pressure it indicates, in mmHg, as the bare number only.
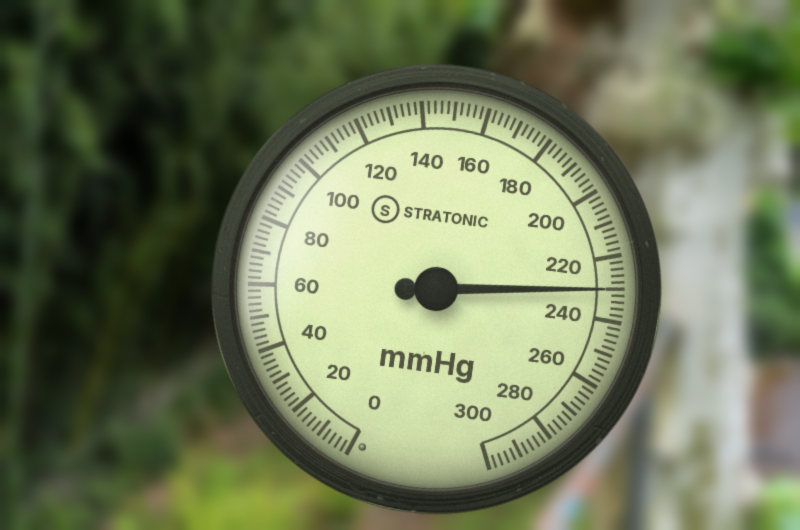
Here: 230
